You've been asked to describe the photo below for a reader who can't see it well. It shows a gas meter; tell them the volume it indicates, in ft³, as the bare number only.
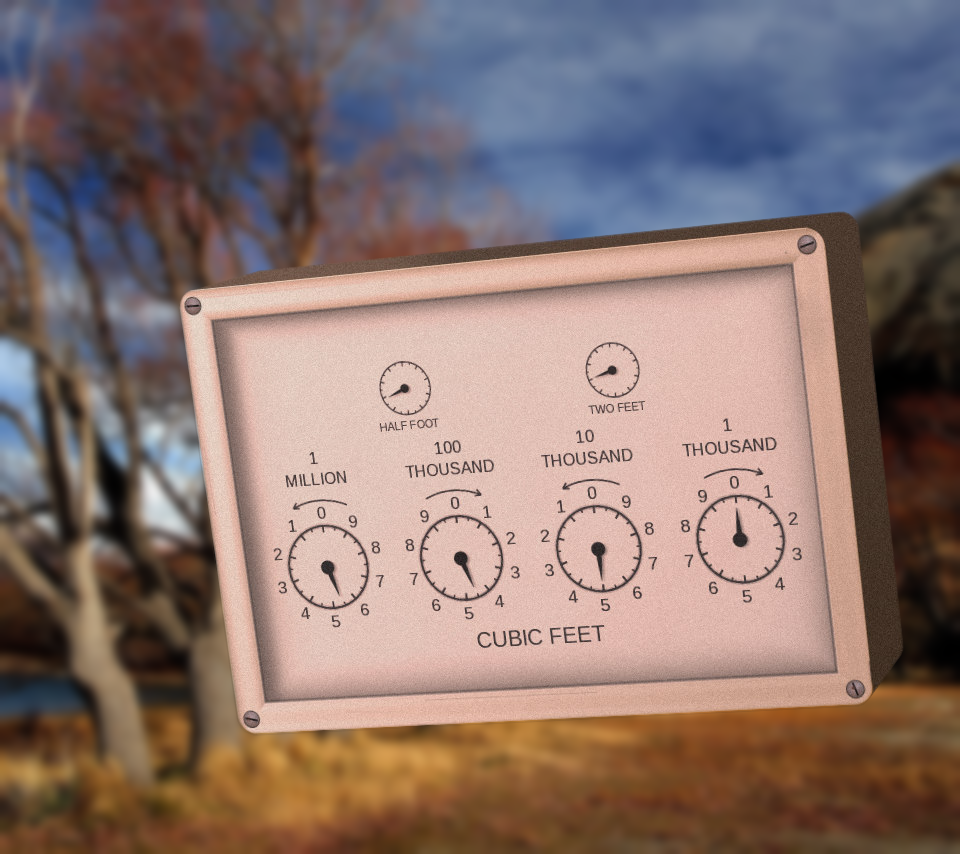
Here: 545000
